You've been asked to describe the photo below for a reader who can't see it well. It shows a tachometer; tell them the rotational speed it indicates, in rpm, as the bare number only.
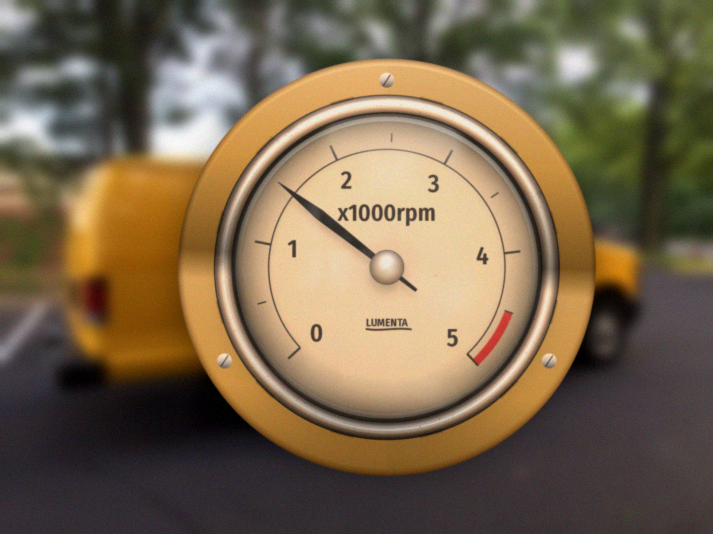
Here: 1500
